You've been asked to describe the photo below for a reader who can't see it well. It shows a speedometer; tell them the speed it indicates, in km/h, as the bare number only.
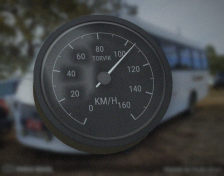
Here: 105
